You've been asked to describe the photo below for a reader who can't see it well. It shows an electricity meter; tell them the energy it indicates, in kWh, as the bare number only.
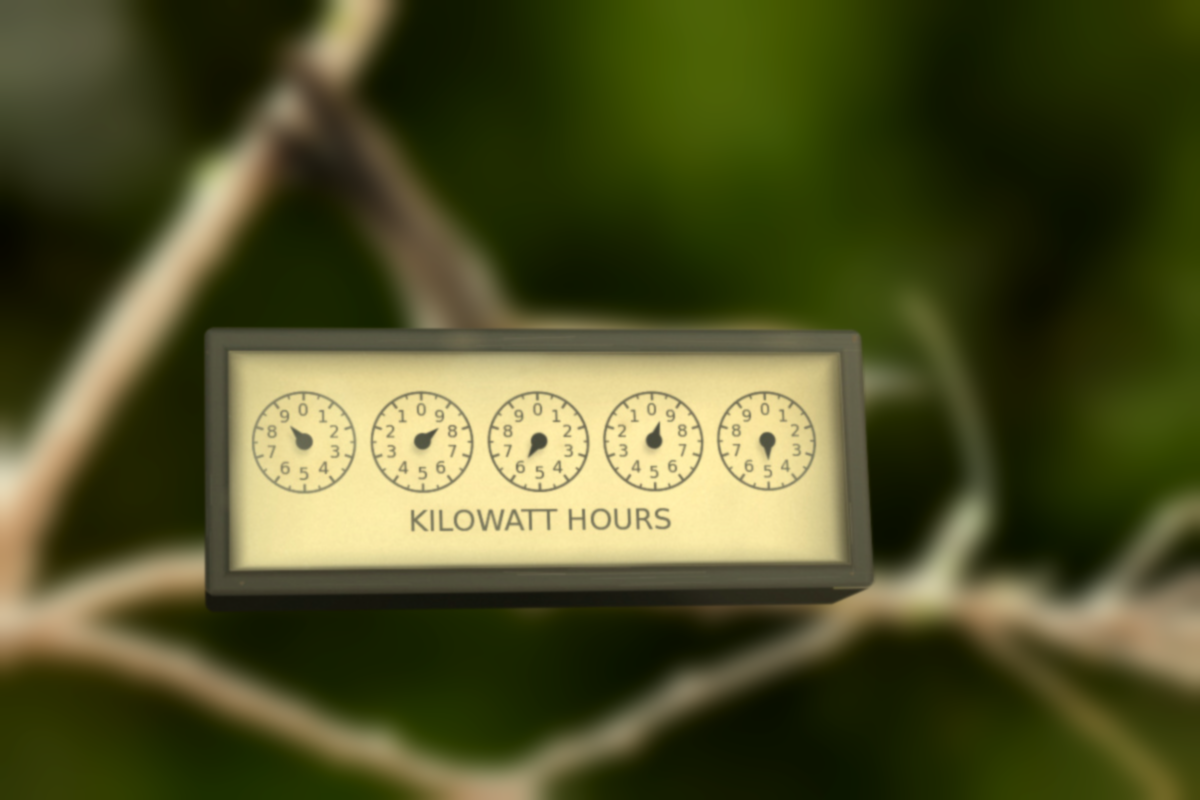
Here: 88595
